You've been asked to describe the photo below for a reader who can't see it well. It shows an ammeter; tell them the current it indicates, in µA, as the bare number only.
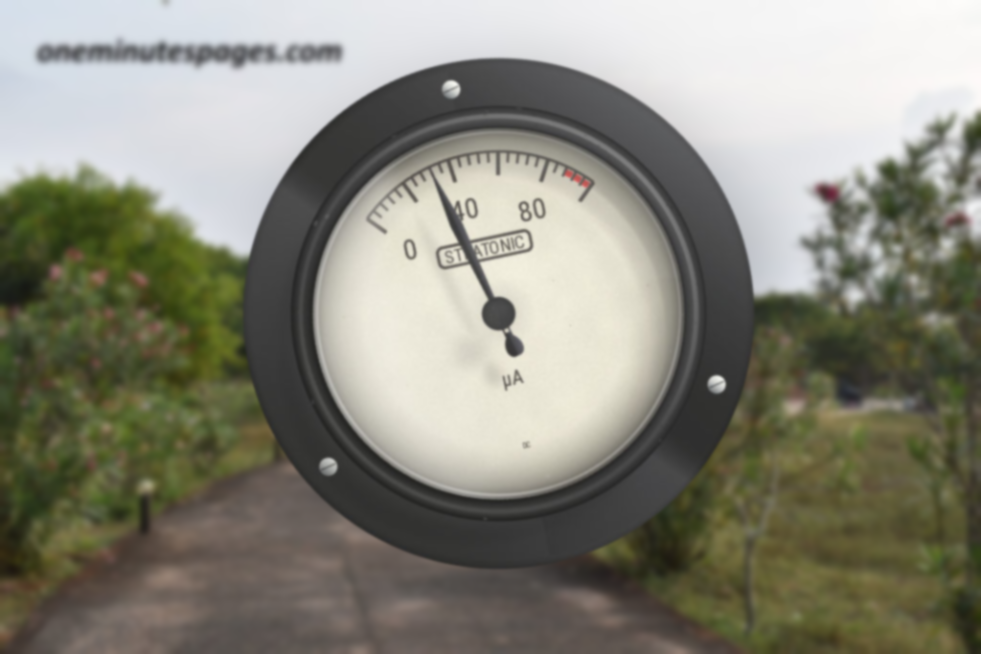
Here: 32
